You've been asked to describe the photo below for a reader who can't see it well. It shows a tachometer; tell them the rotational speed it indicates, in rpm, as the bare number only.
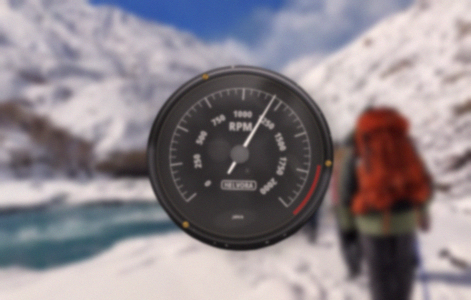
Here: 1200
